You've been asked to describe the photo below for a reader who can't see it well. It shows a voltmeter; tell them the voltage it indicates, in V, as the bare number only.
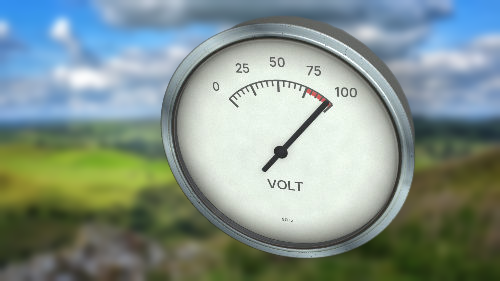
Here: 95
